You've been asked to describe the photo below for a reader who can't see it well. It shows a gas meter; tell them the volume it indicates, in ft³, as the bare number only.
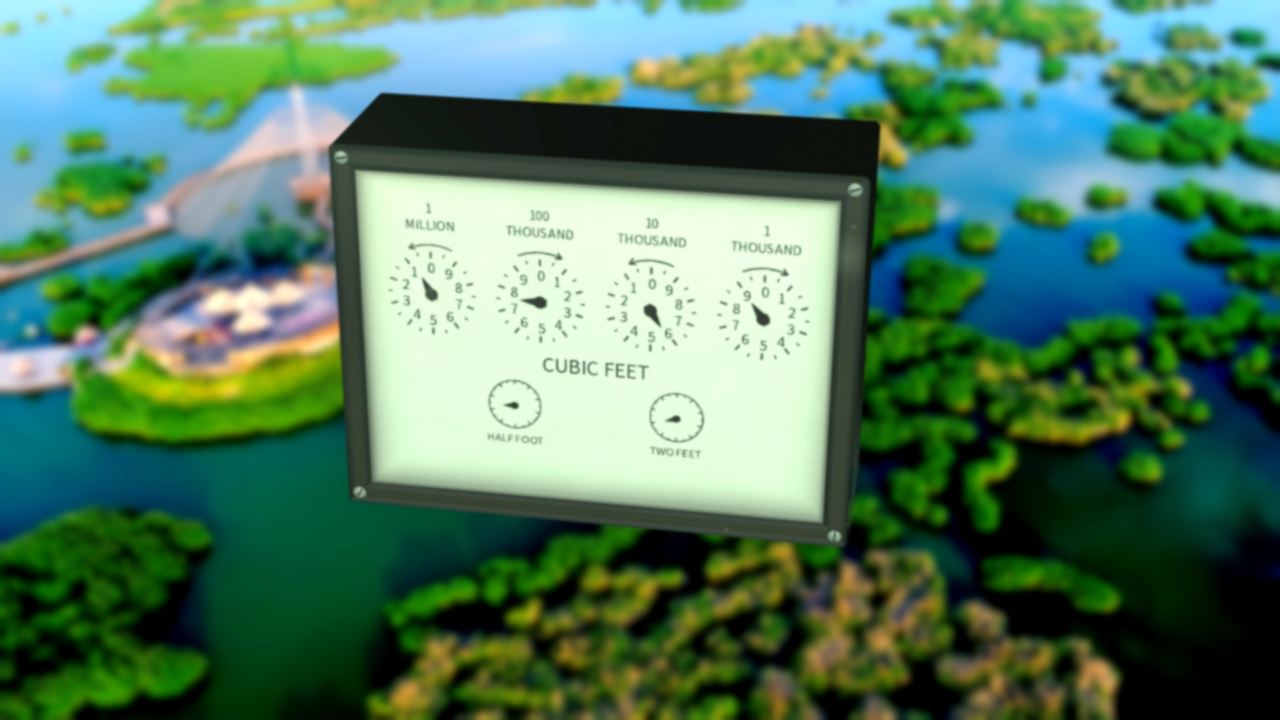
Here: 75900
